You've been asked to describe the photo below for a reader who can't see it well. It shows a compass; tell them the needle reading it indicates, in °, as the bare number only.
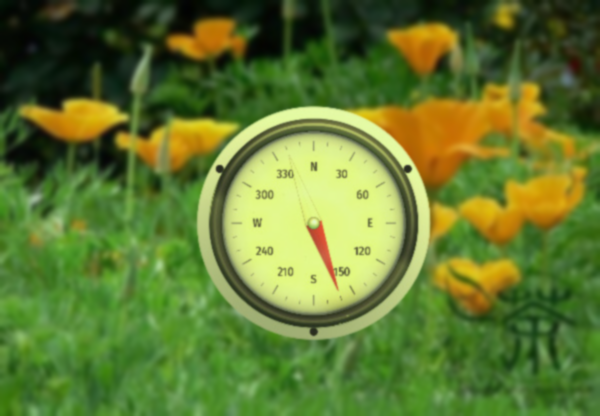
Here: 160
